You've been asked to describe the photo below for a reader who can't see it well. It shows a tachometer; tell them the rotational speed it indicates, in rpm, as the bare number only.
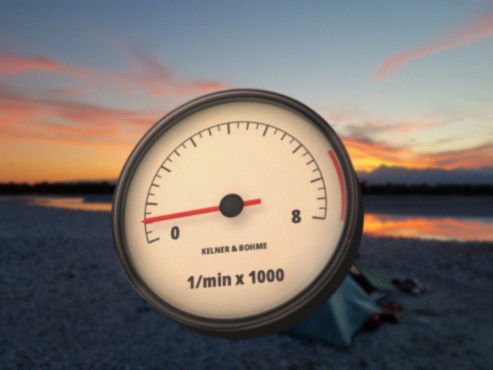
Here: 500
